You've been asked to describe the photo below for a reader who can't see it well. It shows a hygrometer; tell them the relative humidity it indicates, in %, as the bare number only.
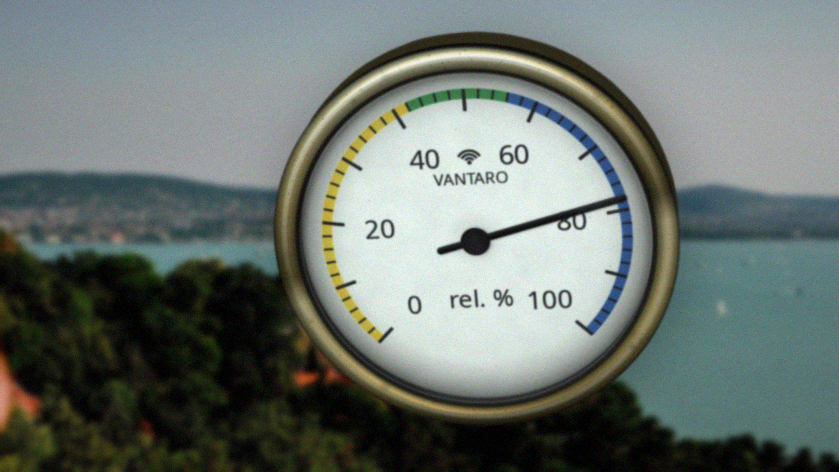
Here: 78
